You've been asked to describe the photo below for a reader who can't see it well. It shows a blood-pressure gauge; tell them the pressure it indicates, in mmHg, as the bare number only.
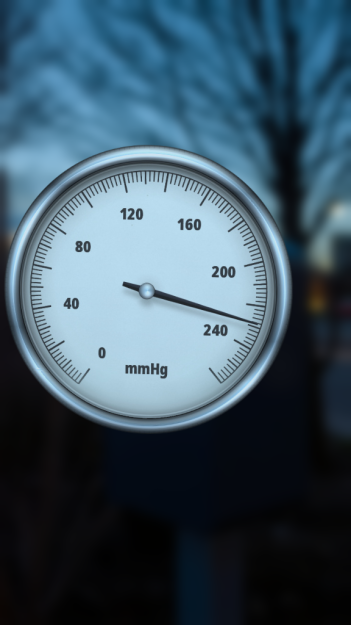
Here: 228
